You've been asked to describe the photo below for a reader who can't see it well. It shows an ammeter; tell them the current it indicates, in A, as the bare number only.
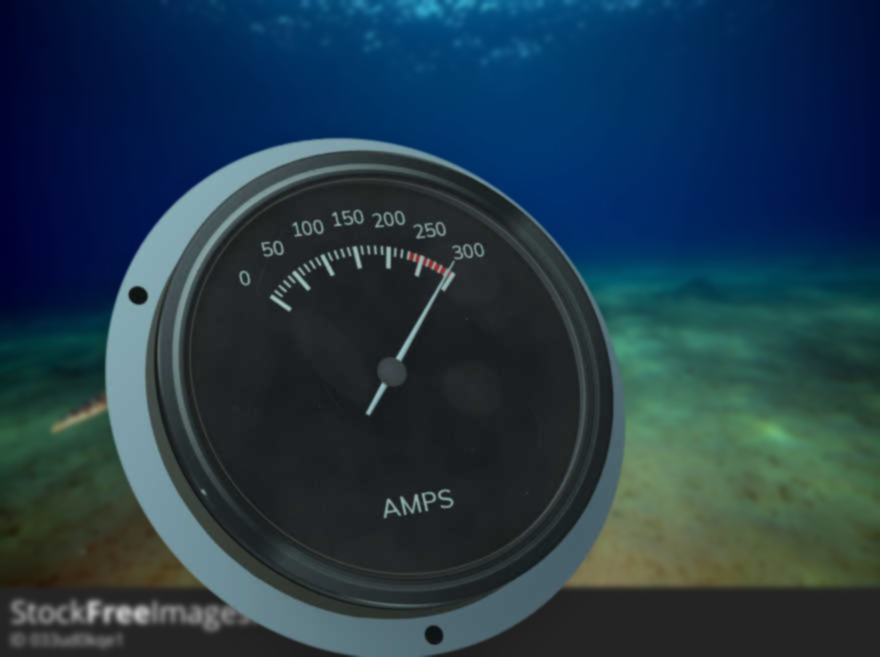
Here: 290
